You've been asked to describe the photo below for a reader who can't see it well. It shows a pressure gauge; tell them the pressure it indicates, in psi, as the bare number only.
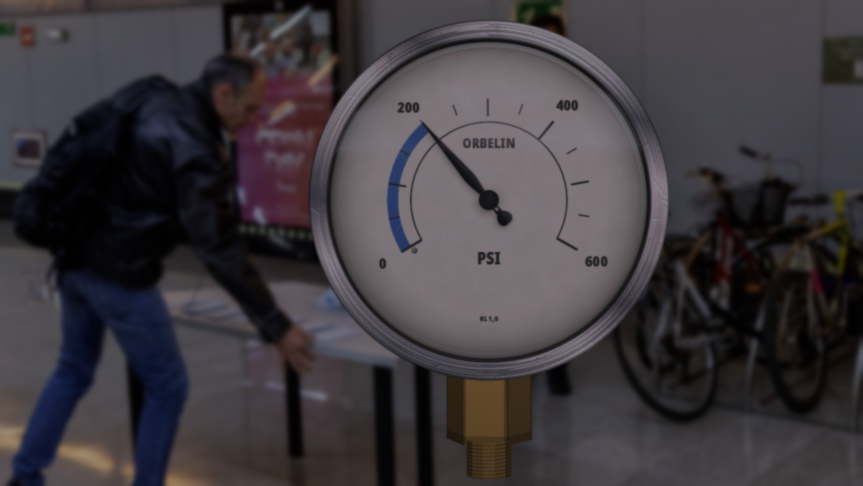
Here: 200
